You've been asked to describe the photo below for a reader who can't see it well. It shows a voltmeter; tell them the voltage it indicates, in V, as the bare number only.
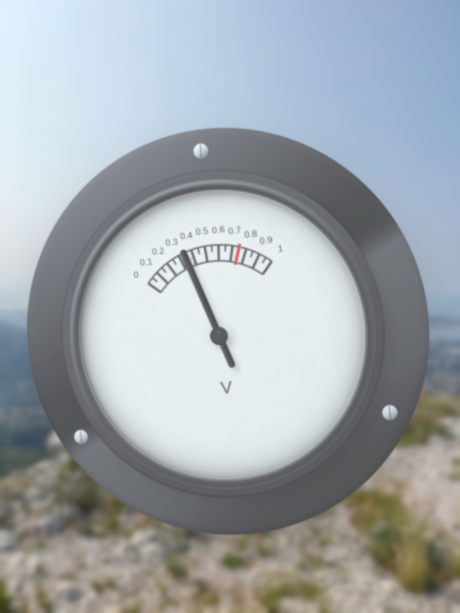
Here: 0.35
